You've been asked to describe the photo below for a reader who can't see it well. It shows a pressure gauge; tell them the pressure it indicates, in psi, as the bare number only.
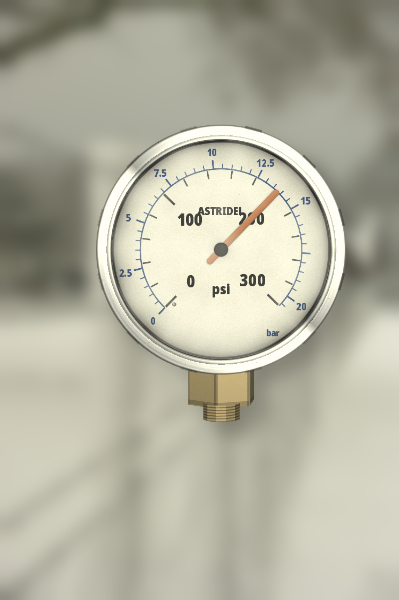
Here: 200
